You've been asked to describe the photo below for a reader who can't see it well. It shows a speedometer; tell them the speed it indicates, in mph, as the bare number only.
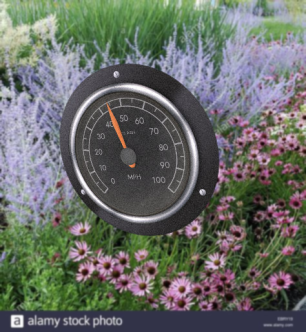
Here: 45
